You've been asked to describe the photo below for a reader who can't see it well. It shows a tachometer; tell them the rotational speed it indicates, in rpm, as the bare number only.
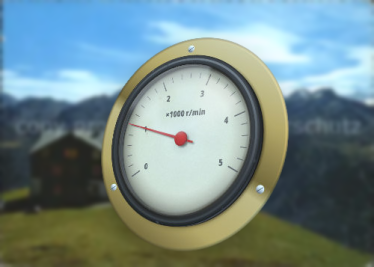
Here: 1000
